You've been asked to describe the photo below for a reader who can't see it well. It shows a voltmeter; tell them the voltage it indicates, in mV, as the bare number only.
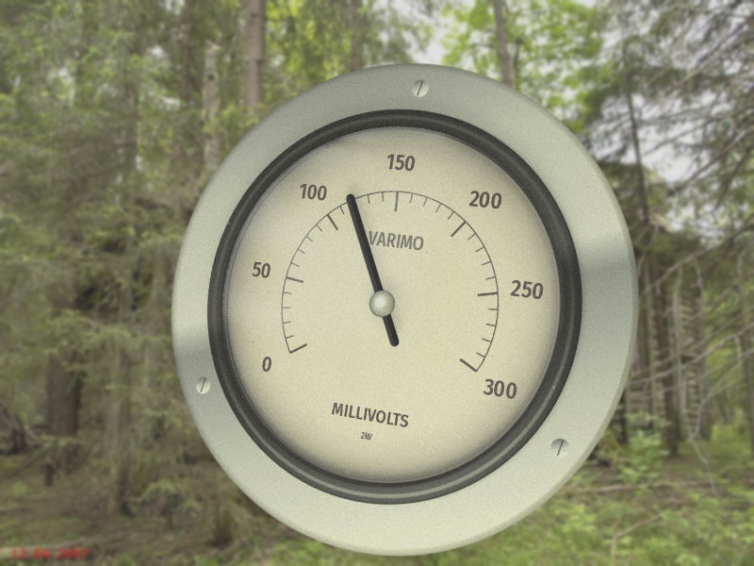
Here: 120
